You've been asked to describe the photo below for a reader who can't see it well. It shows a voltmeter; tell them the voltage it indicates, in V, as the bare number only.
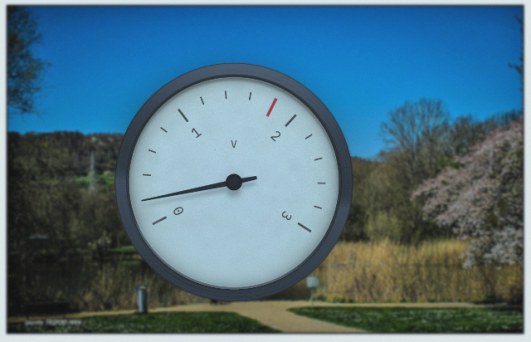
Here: 0.2
